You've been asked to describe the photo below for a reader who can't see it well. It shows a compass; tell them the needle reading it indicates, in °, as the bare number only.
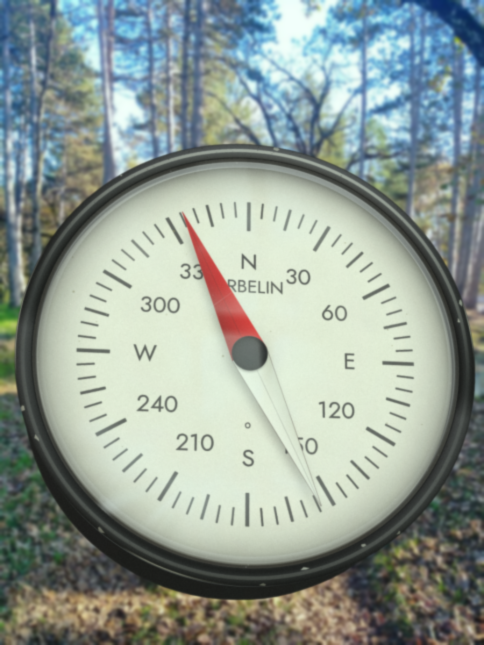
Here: 335
